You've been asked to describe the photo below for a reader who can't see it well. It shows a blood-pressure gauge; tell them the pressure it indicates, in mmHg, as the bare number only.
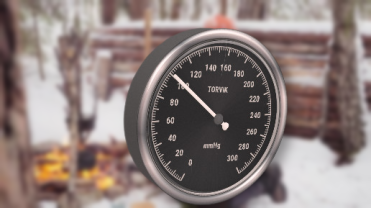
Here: 100
